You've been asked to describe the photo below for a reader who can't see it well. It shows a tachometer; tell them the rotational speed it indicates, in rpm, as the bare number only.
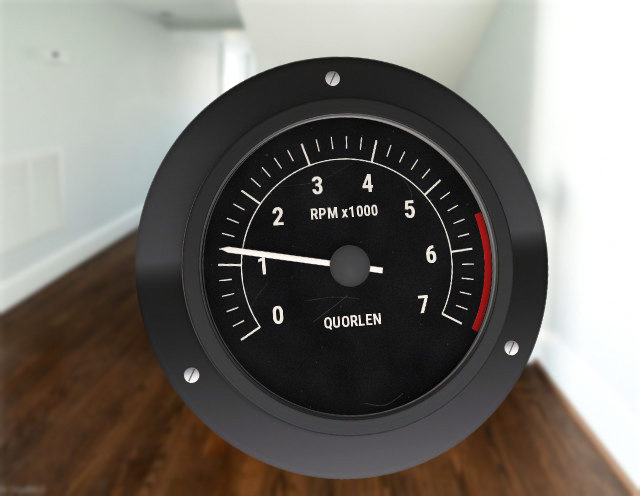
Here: 1200
